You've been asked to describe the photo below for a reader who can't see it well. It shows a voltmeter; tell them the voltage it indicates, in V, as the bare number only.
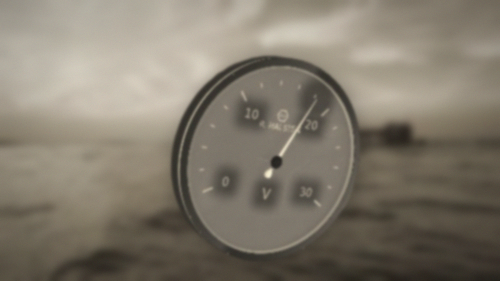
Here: 18
